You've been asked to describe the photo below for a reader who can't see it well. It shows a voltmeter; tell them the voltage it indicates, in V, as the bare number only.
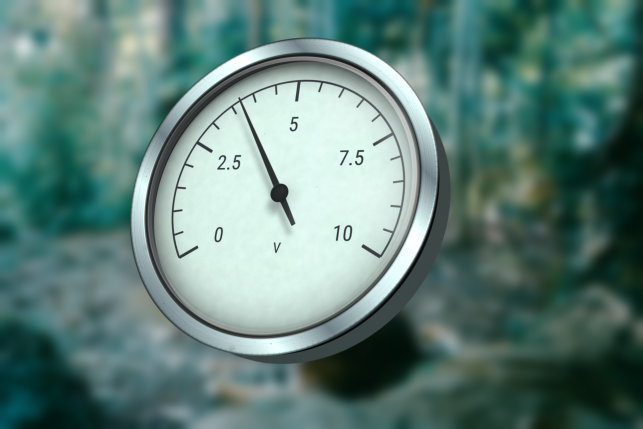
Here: 3.75
